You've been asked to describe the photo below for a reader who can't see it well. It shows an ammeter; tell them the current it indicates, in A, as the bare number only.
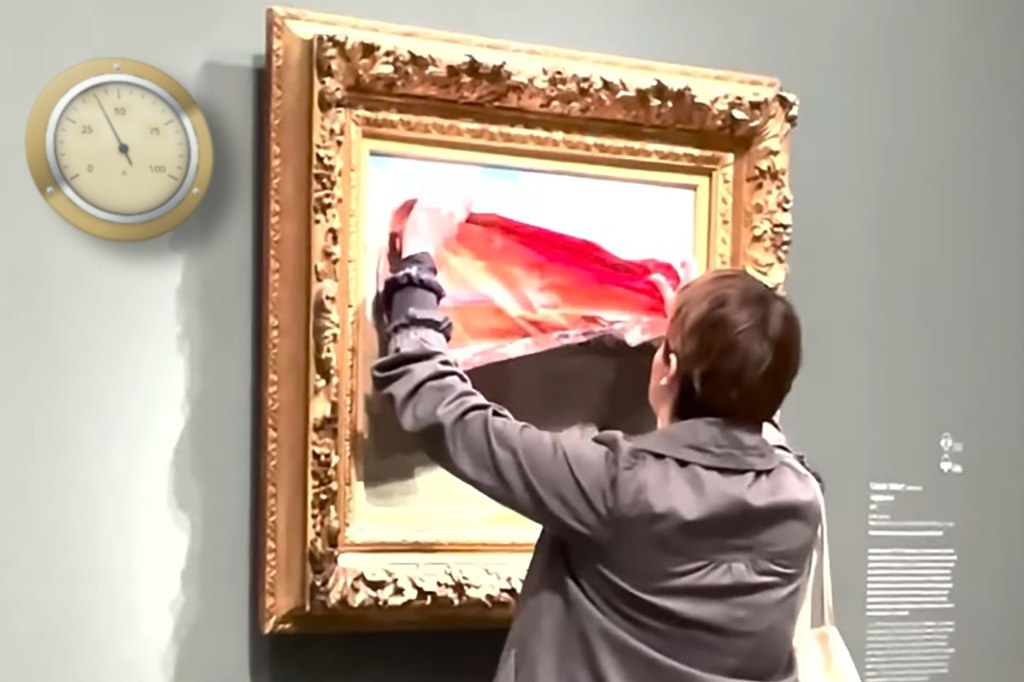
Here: 40
